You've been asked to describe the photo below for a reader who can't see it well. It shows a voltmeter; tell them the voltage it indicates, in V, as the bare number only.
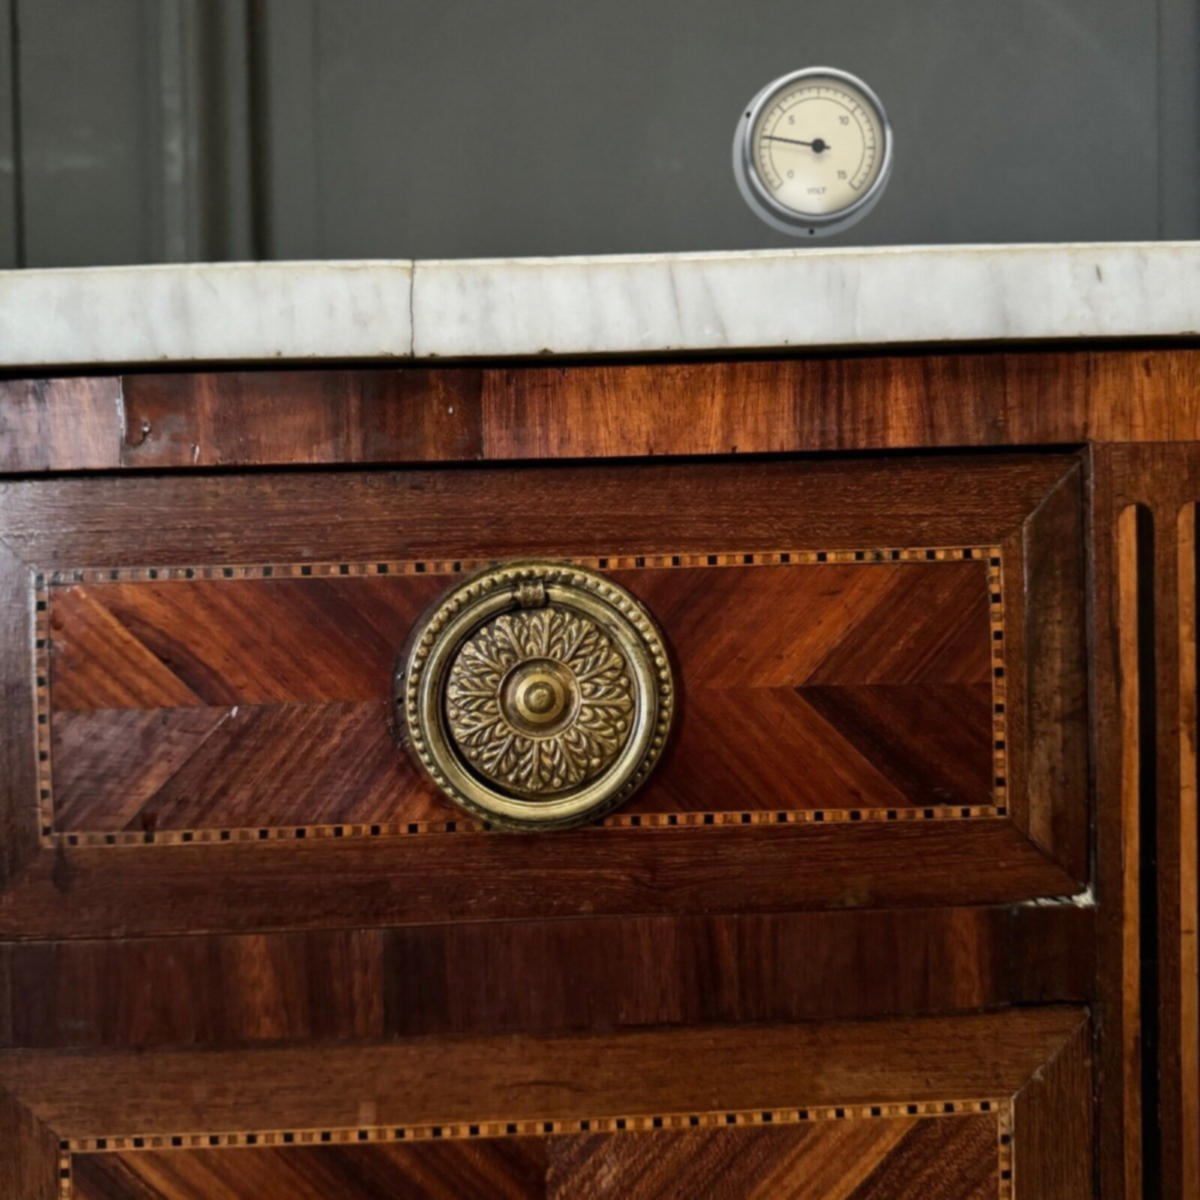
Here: 3
